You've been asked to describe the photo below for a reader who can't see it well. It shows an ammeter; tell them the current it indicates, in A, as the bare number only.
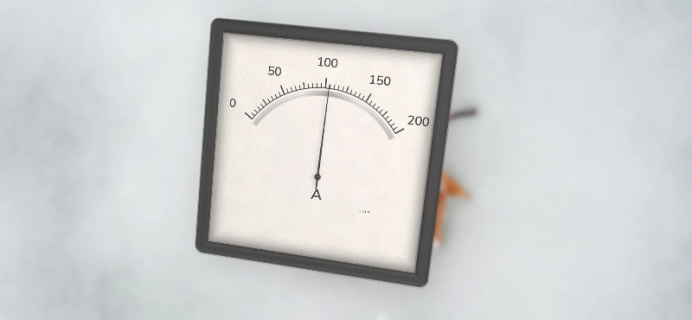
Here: 105
